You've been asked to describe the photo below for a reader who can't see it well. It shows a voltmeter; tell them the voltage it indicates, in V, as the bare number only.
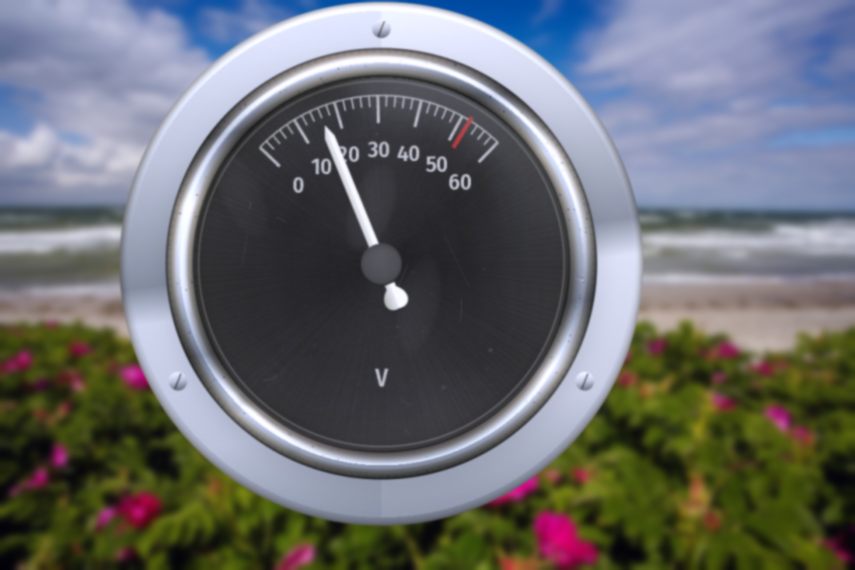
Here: 16
